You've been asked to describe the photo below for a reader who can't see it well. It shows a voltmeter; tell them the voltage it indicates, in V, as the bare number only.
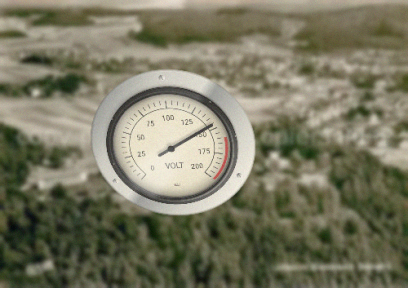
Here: 145
